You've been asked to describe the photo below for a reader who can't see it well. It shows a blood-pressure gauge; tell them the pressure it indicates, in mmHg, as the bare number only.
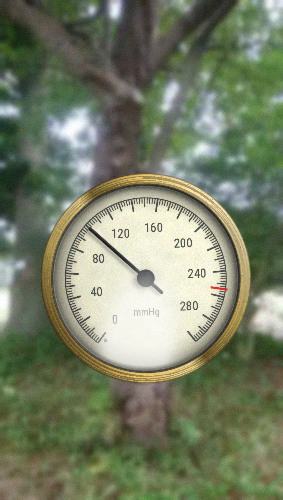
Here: 100
